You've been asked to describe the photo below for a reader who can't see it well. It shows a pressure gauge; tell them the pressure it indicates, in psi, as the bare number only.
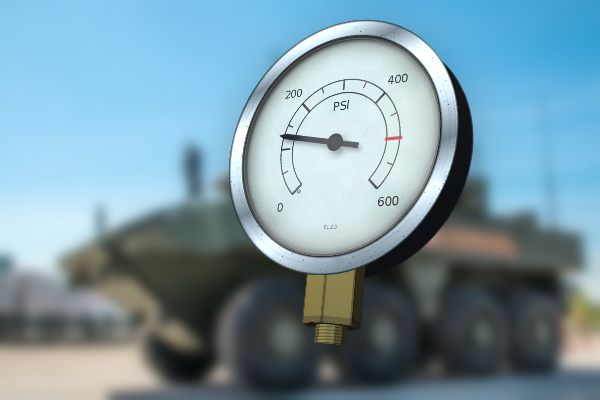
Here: 125
